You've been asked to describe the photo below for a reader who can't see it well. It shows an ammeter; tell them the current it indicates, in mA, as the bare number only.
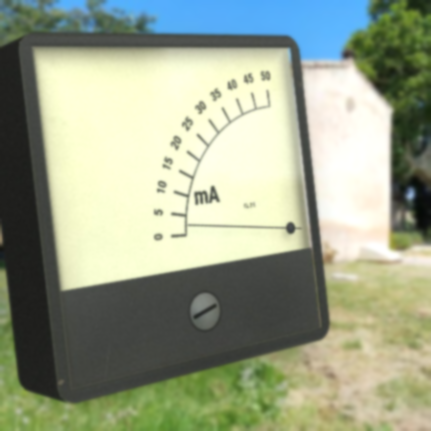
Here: 2.5
